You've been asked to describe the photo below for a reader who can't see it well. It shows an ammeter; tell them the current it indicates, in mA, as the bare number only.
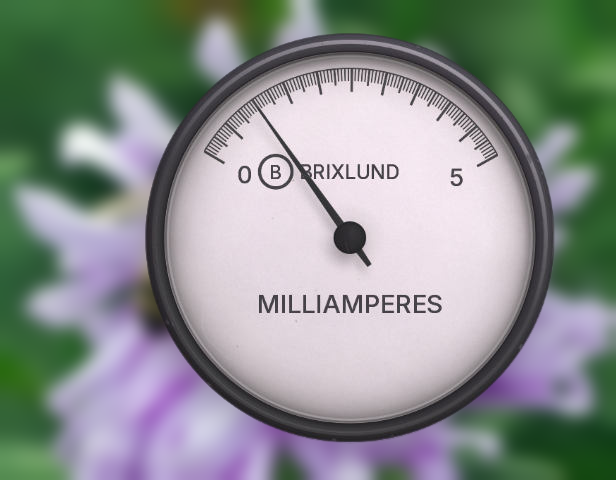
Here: 1
